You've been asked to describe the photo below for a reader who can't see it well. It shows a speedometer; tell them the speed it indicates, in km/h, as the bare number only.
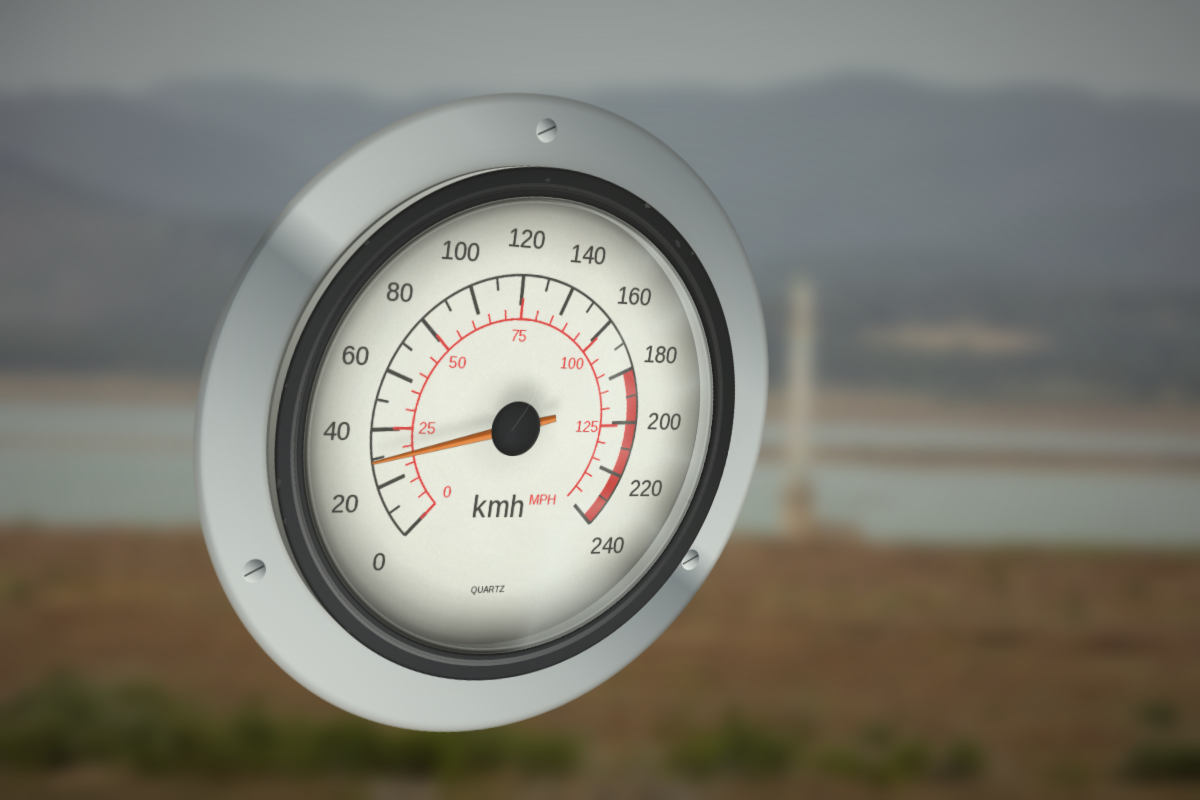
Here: 30
